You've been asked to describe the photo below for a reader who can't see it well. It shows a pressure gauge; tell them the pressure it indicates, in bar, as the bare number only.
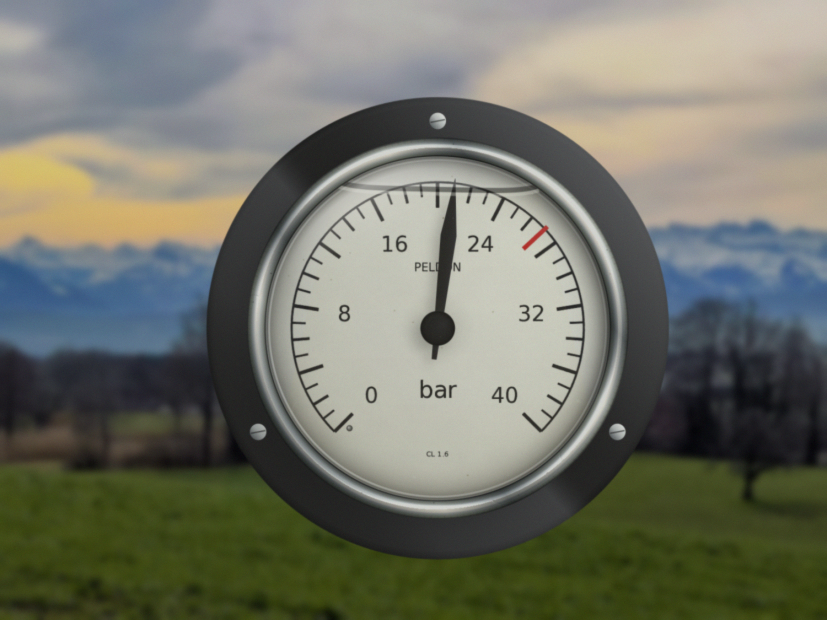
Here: 21
